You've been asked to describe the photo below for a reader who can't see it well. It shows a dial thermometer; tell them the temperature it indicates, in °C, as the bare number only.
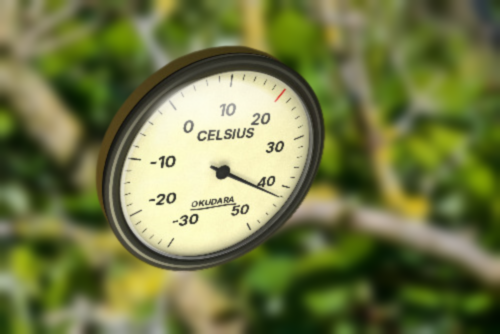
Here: 42
